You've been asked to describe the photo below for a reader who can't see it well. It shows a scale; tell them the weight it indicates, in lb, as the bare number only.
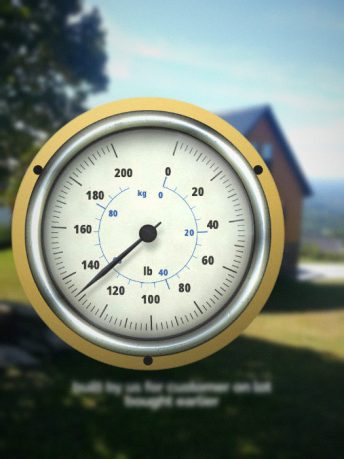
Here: 132
